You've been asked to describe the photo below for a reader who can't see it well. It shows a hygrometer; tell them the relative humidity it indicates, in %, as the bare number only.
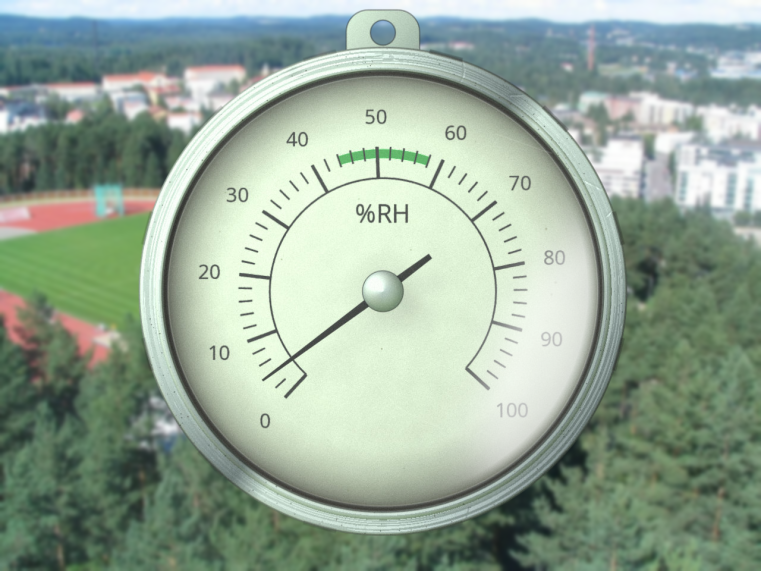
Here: 4
